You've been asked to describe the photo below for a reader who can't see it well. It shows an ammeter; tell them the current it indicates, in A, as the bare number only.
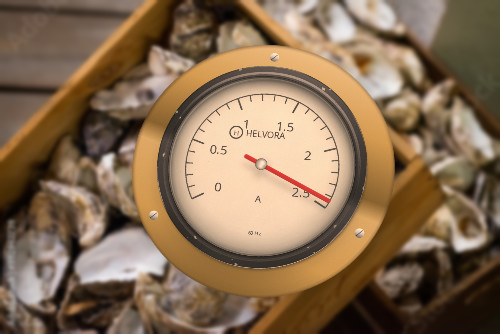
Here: 2.45
